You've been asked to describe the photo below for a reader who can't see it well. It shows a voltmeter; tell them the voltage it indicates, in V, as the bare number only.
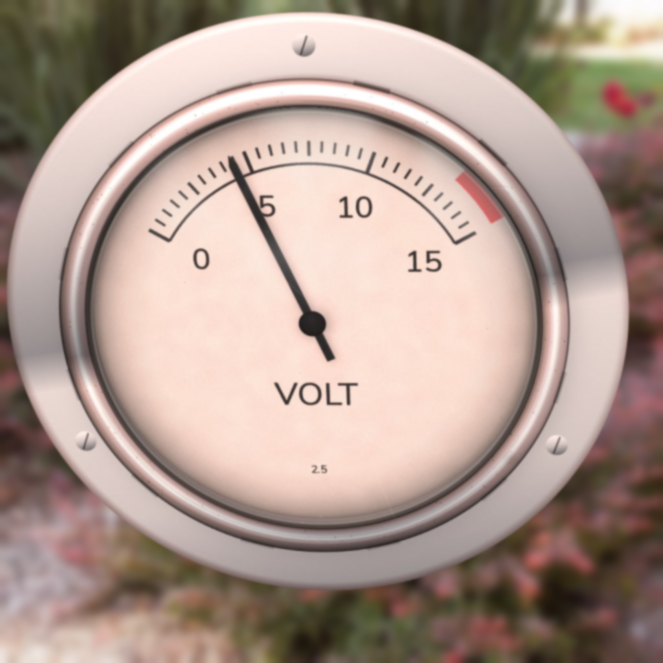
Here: 4.5
